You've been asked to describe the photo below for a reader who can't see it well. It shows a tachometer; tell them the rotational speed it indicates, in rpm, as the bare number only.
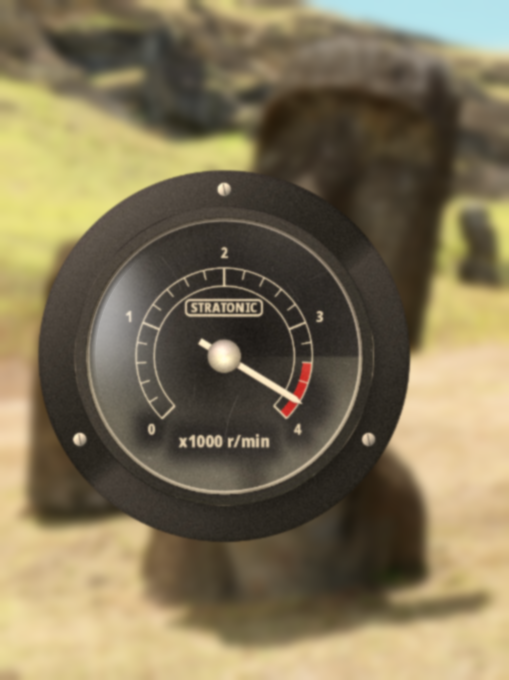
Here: 3800
